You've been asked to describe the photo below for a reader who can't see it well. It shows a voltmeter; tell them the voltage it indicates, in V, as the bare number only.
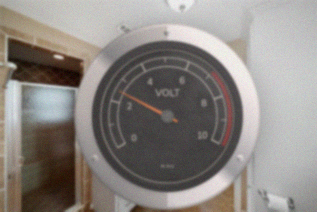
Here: 2.5
